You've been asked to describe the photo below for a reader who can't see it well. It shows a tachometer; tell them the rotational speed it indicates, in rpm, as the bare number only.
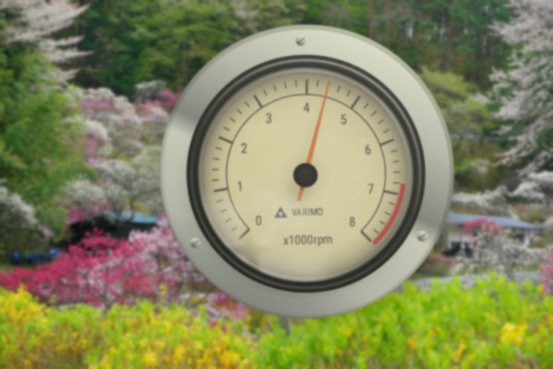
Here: 4400
